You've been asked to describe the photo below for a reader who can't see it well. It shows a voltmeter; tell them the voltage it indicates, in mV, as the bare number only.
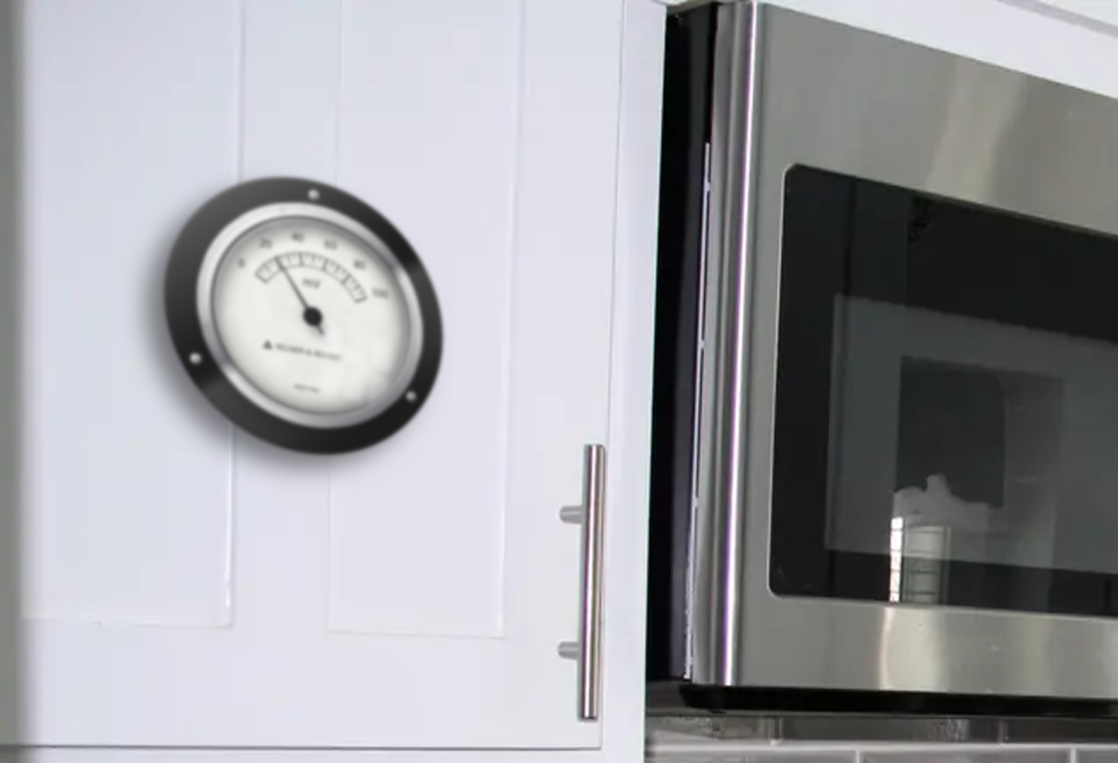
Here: 20
